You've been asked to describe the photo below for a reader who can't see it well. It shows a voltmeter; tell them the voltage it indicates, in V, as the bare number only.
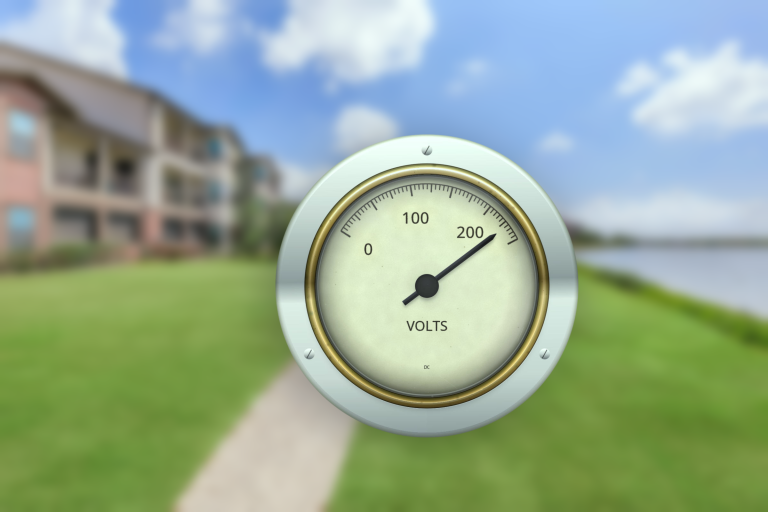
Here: 230
